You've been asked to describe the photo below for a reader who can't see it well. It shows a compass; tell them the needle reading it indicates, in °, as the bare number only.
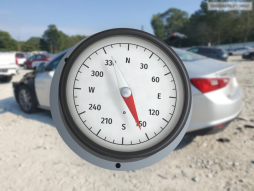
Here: 155
